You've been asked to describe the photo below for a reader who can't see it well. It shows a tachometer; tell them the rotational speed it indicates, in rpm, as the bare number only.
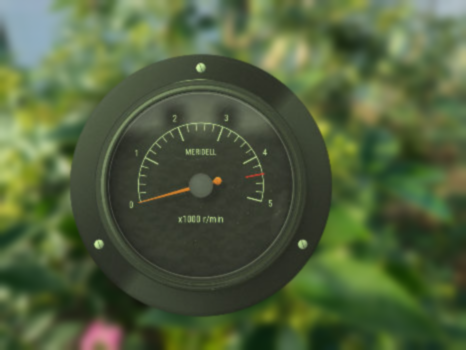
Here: 0
